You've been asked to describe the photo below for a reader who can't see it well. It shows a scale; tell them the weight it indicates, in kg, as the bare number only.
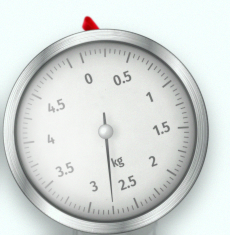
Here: 2.75
